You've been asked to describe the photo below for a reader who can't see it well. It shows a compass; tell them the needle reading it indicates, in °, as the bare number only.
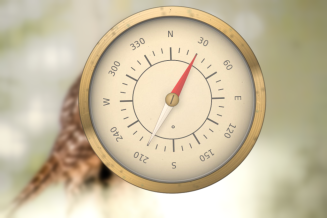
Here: 30
